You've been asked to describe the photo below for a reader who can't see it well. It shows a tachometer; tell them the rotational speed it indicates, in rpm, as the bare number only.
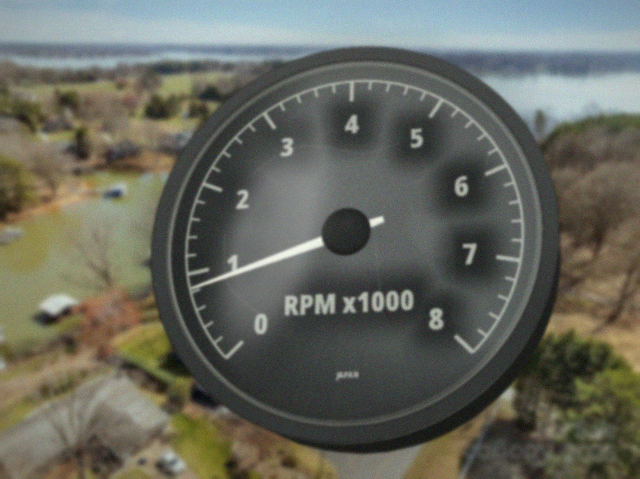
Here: 800
